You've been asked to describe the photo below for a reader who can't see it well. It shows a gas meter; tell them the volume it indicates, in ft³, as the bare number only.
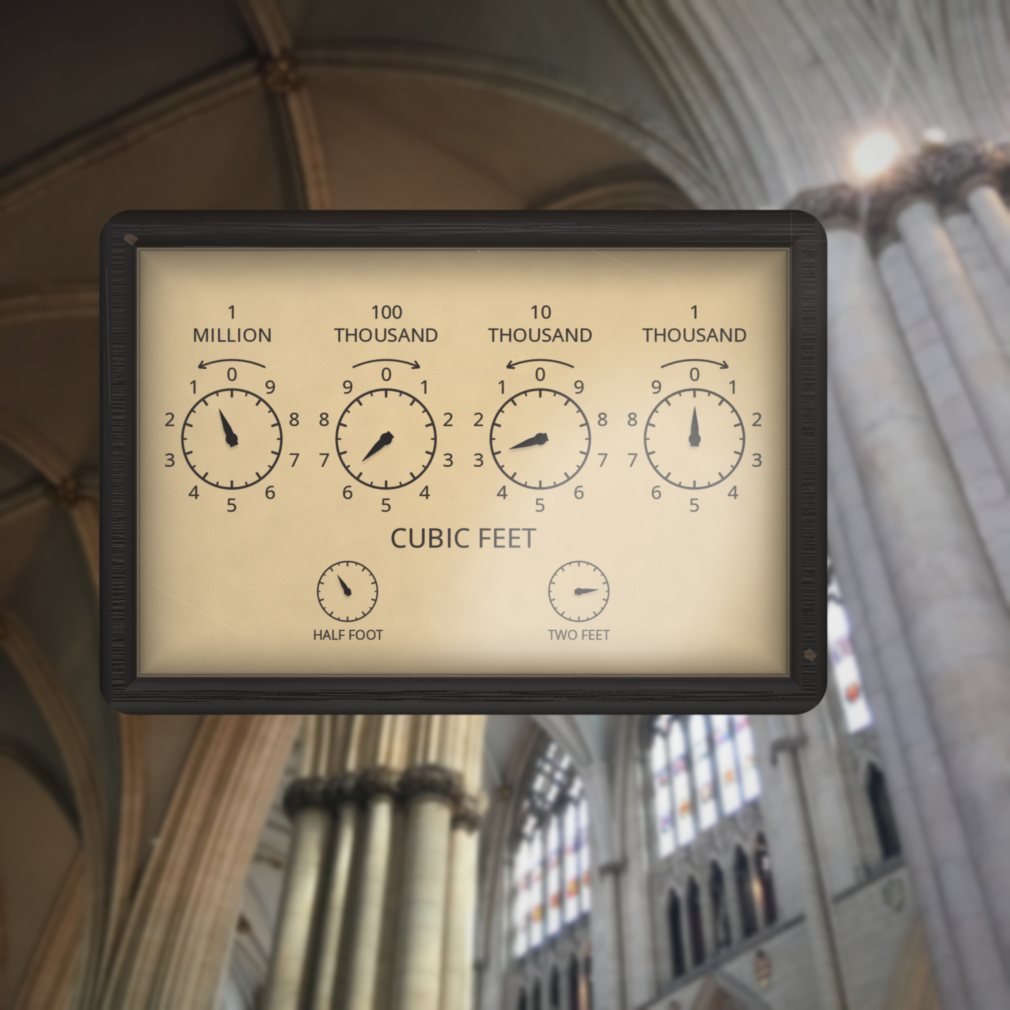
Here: 63000
